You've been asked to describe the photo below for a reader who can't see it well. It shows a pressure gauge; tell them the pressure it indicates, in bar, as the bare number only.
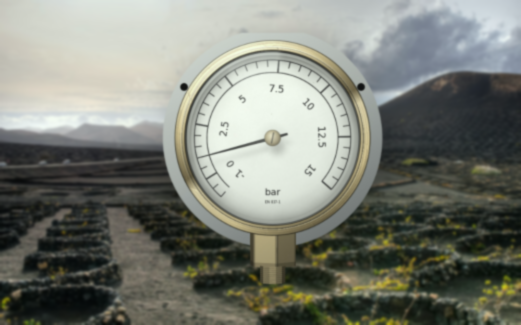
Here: 1
